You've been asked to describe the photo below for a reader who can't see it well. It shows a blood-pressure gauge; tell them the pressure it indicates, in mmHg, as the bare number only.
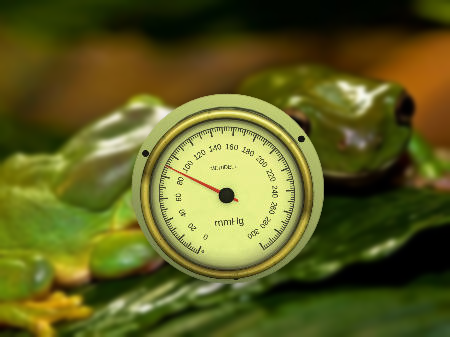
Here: 90
